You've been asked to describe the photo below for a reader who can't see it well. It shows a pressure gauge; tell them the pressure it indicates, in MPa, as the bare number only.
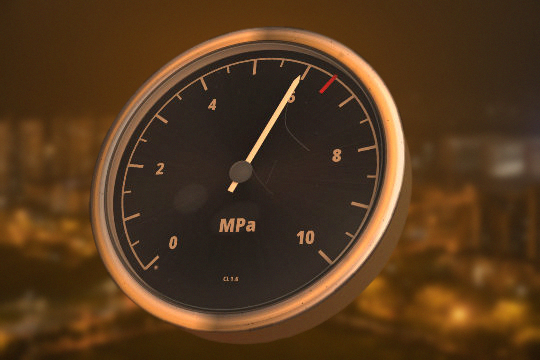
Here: 6
